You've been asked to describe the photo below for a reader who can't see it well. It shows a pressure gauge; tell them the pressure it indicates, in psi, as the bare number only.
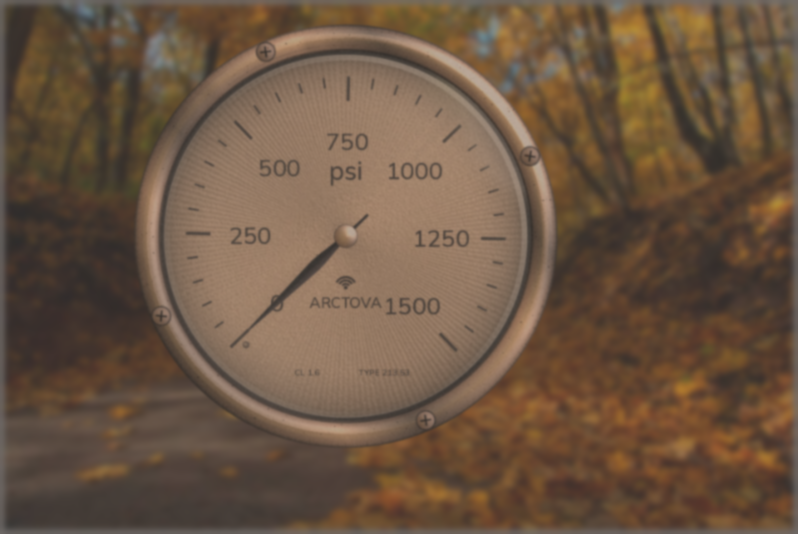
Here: 0
